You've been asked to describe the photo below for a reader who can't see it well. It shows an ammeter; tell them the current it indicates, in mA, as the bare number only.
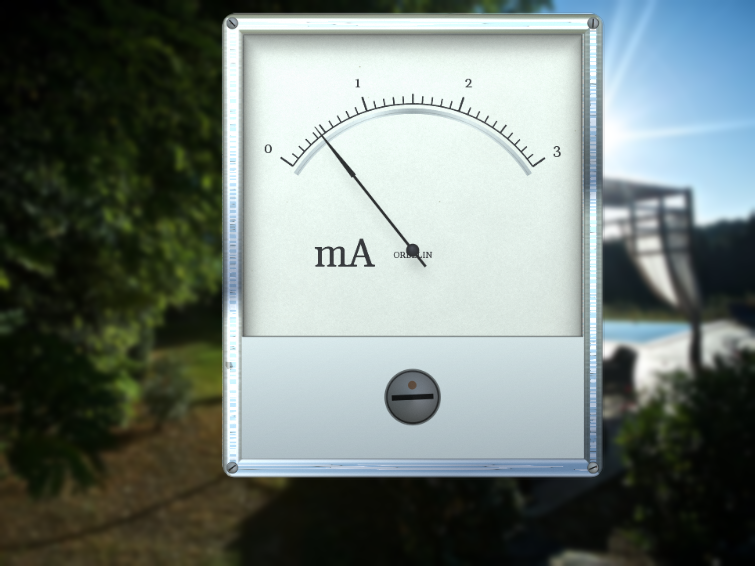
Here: 0.45
